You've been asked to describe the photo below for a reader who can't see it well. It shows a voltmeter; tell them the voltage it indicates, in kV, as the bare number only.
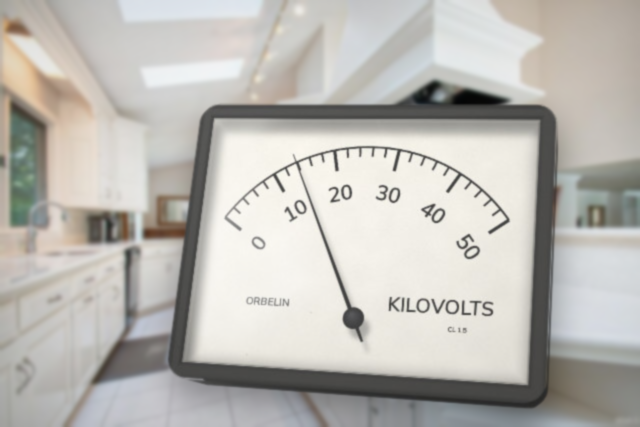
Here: 14
